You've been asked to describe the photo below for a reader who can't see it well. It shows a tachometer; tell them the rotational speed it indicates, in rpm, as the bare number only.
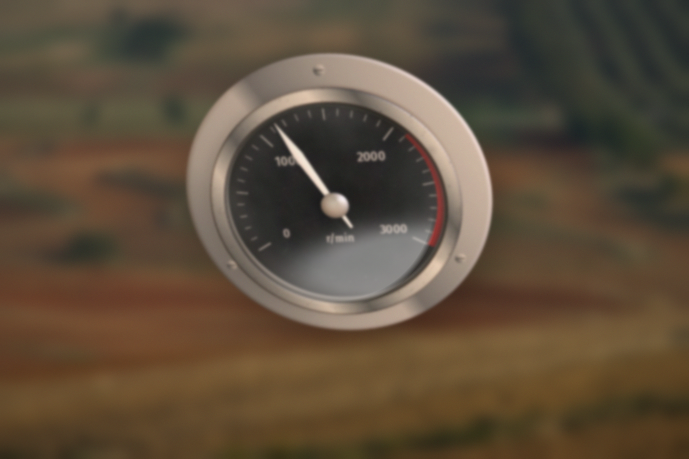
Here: 1150
